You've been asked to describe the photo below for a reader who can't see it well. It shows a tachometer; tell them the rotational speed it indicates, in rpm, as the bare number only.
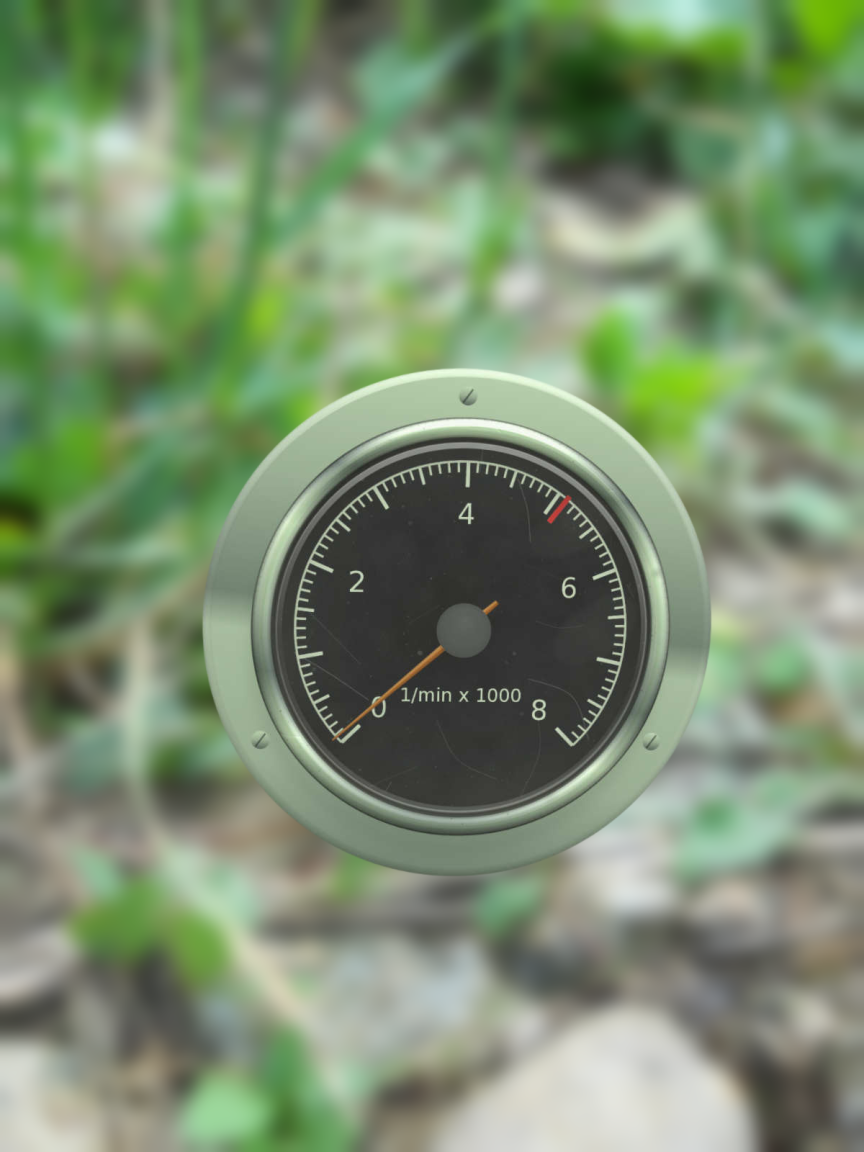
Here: 100
